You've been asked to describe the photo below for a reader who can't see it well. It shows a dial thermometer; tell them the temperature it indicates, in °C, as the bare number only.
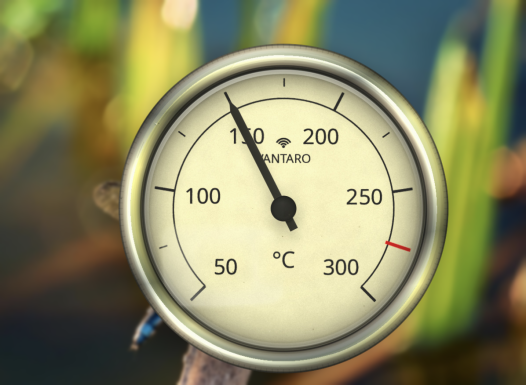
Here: 150
